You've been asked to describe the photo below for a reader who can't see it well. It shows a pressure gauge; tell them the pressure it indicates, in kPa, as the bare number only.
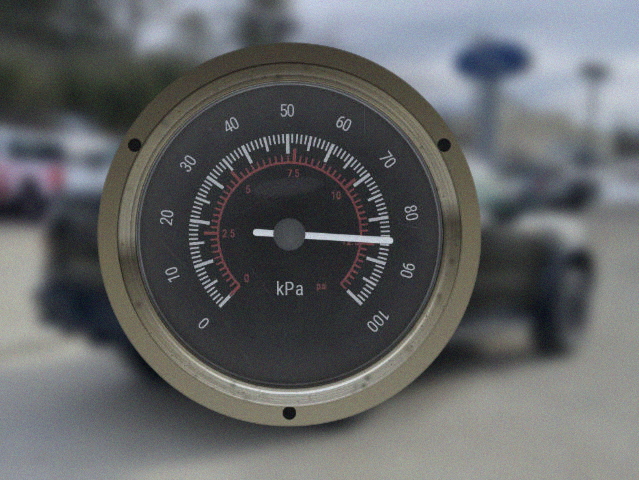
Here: 85
